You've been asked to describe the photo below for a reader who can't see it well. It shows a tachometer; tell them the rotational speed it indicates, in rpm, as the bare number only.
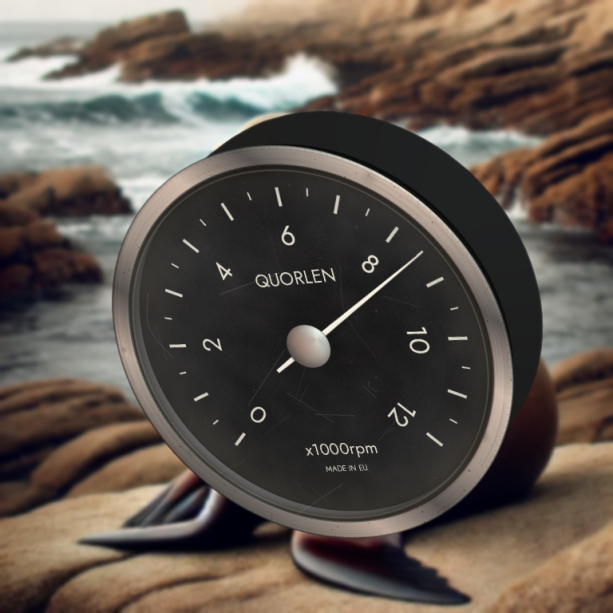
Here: 8500
